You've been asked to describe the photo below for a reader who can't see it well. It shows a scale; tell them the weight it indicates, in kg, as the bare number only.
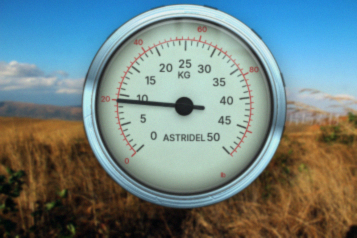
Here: 9
